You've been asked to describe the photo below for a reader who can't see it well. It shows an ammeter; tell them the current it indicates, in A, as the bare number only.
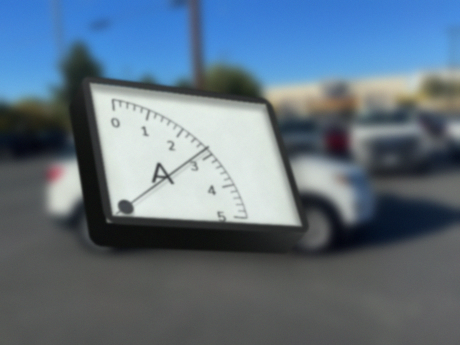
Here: 2.8
